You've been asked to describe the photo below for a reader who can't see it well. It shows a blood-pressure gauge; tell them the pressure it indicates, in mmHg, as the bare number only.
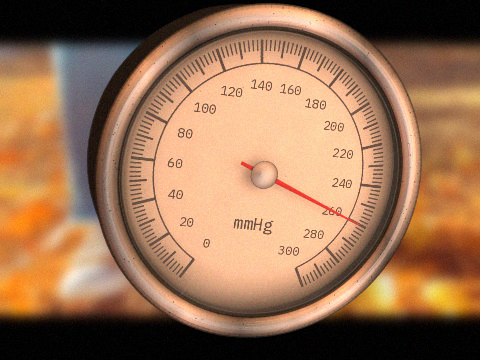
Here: 260
